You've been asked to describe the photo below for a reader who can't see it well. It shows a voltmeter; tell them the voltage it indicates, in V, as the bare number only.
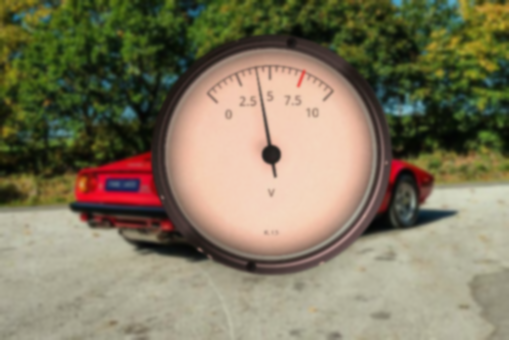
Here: 4
